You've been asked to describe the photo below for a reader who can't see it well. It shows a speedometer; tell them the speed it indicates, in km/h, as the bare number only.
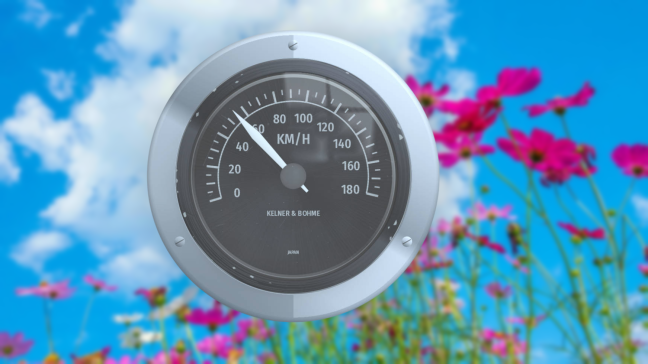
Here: 55
